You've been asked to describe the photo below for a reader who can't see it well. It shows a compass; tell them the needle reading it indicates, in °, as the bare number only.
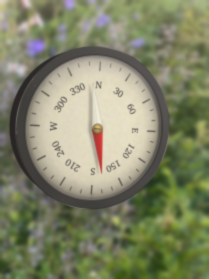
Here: 170
